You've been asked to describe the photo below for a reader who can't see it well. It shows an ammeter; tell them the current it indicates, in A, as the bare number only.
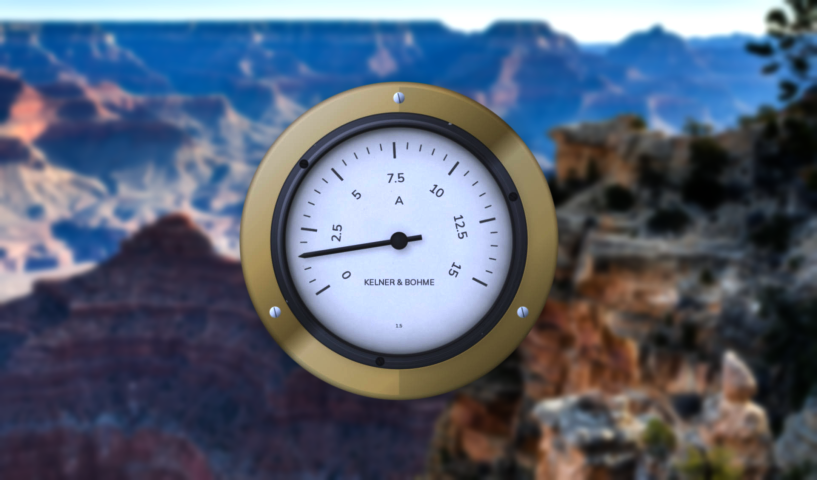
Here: 1.5
